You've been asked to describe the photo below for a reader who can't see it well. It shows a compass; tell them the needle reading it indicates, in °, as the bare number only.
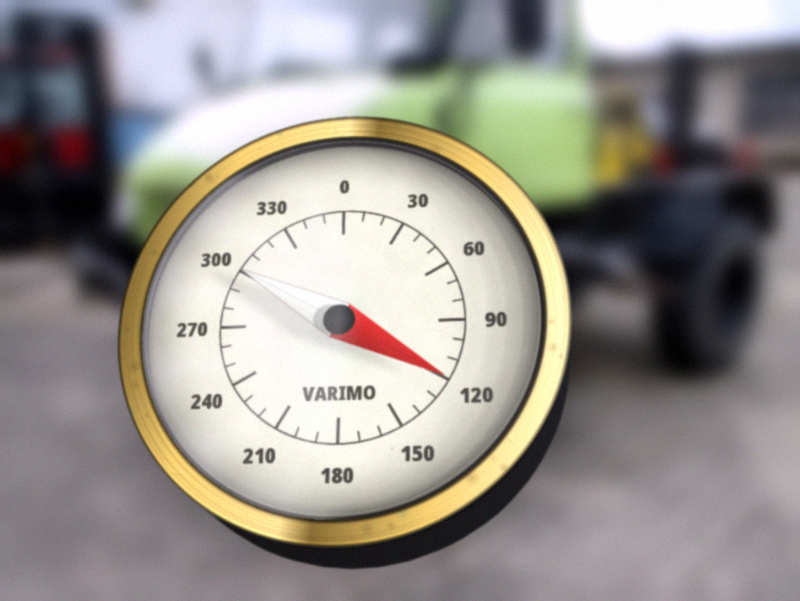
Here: 120
